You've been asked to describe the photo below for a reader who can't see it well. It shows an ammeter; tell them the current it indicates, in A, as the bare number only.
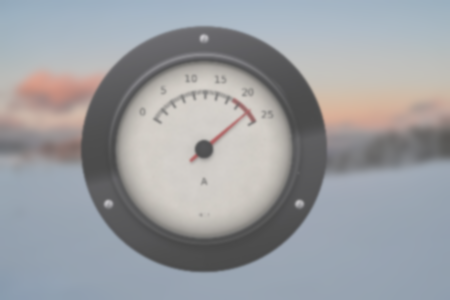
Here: 22.5
